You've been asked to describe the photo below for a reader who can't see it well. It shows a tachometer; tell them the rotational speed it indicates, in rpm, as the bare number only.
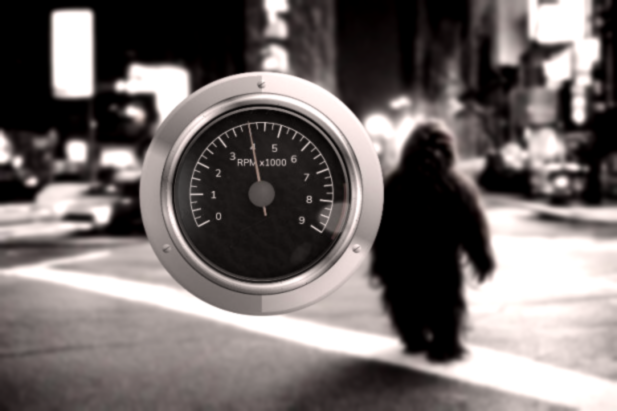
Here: 4000
